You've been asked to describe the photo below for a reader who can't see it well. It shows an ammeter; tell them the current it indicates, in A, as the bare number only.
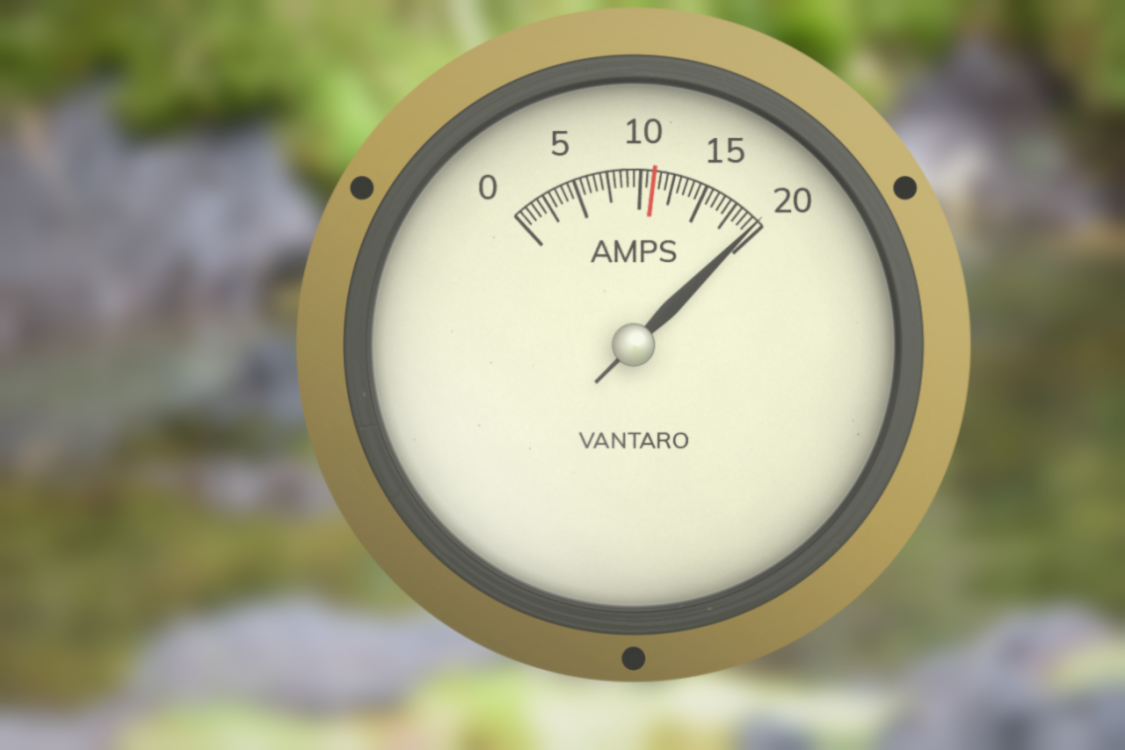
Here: 19.5
